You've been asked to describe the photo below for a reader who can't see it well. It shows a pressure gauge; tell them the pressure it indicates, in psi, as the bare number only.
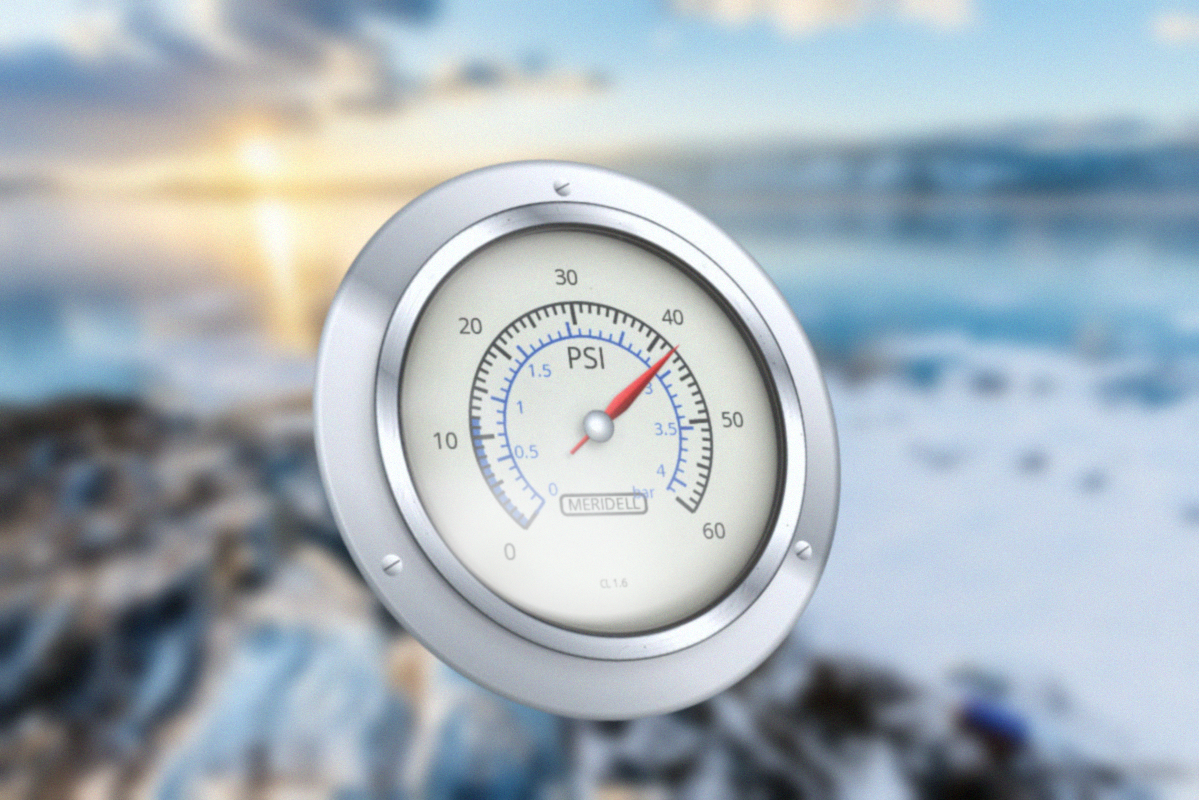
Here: 42
